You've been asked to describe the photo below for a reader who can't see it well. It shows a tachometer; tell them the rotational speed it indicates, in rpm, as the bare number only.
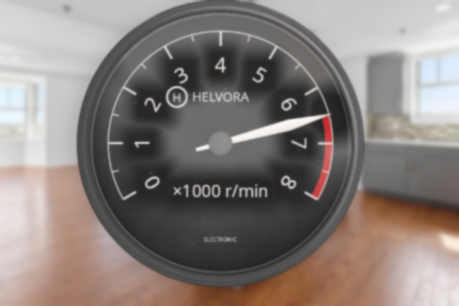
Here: 6500
